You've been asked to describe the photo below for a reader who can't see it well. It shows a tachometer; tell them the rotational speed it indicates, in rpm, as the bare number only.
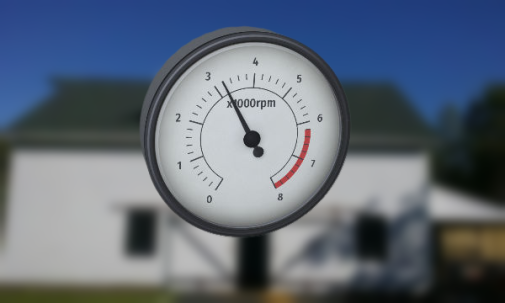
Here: 3200
